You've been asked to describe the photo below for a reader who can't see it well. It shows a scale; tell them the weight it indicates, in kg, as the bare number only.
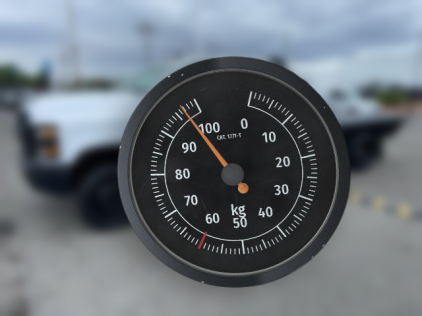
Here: 97
